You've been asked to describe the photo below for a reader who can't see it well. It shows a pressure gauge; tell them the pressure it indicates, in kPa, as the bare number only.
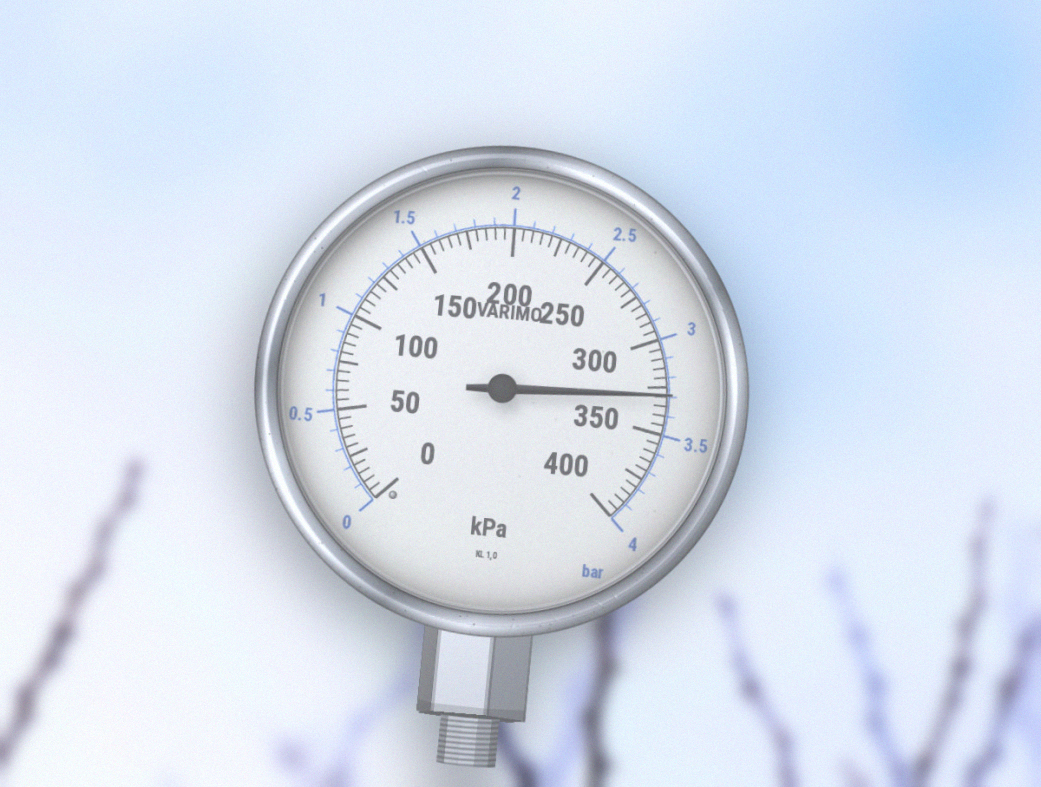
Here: 330
